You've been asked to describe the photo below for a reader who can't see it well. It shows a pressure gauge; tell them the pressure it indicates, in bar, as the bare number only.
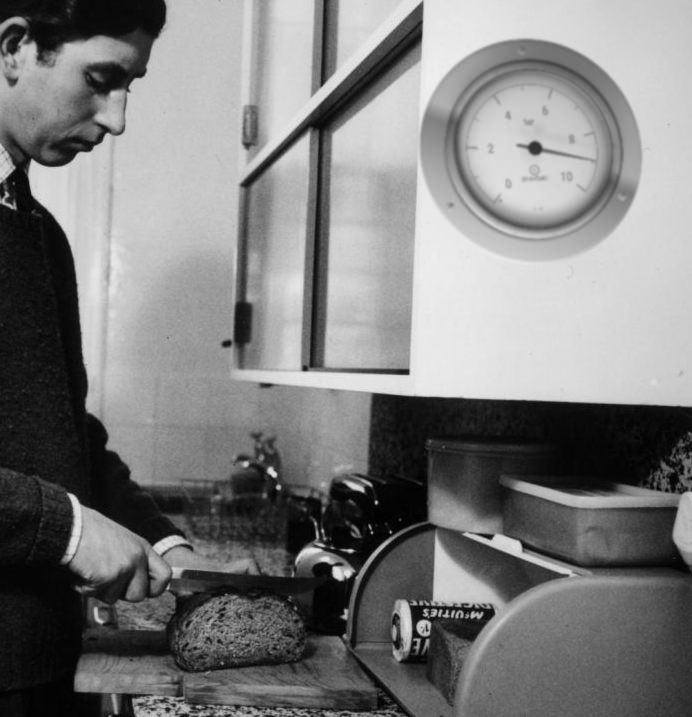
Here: 9
